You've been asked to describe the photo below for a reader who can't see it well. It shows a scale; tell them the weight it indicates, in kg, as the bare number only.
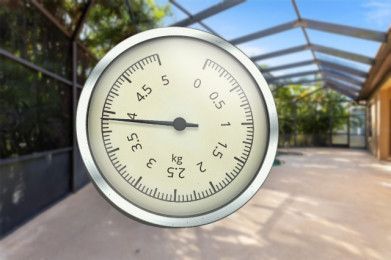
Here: 3.9
